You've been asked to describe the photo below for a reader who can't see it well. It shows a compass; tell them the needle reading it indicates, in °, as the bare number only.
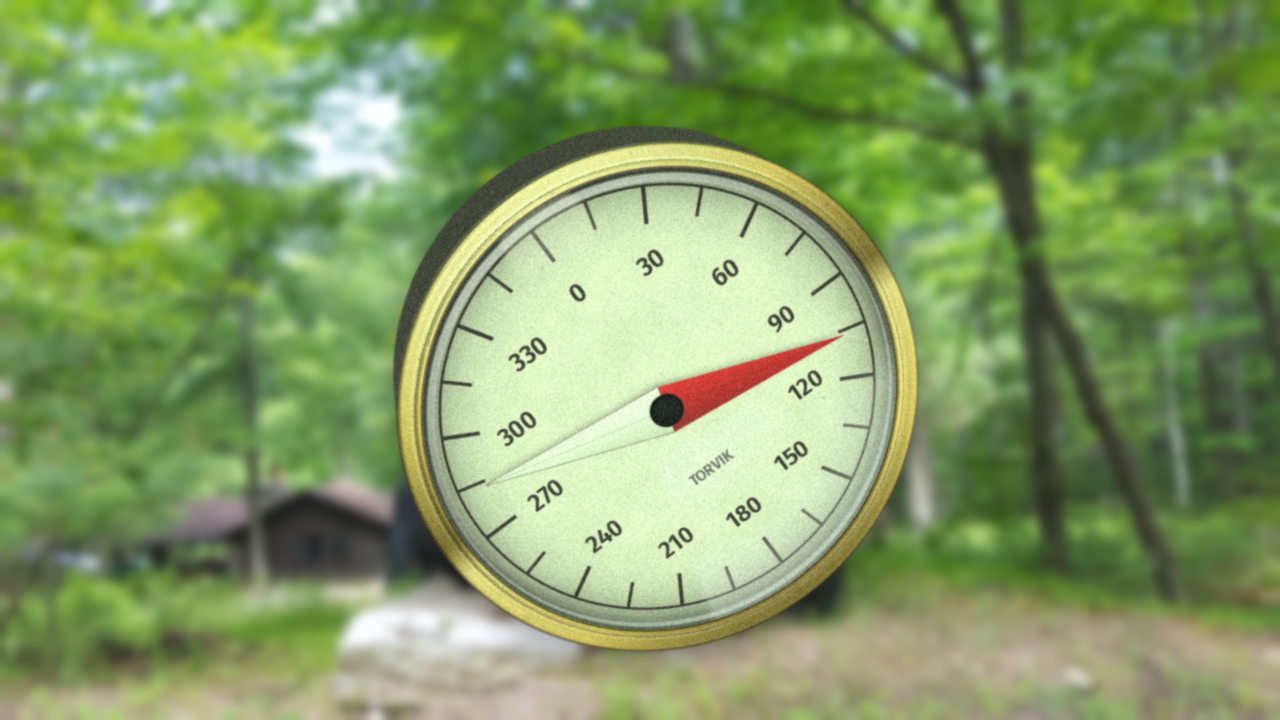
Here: 105
